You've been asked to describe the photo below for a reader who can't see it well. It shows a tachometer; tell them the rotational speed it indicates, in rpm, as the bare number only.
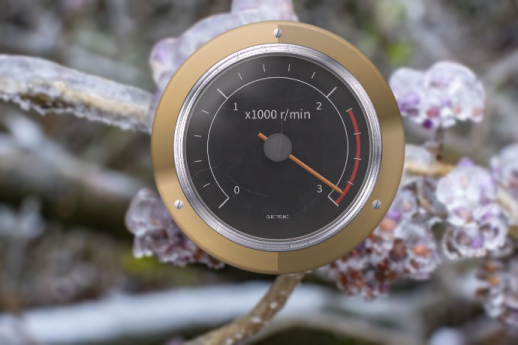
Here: 2900
